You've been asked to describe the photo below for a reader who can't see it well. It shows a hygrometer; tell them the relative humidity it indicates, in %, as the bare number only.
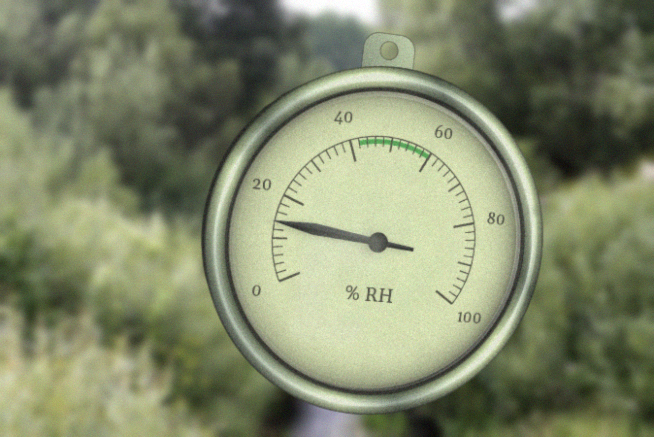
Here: 14
